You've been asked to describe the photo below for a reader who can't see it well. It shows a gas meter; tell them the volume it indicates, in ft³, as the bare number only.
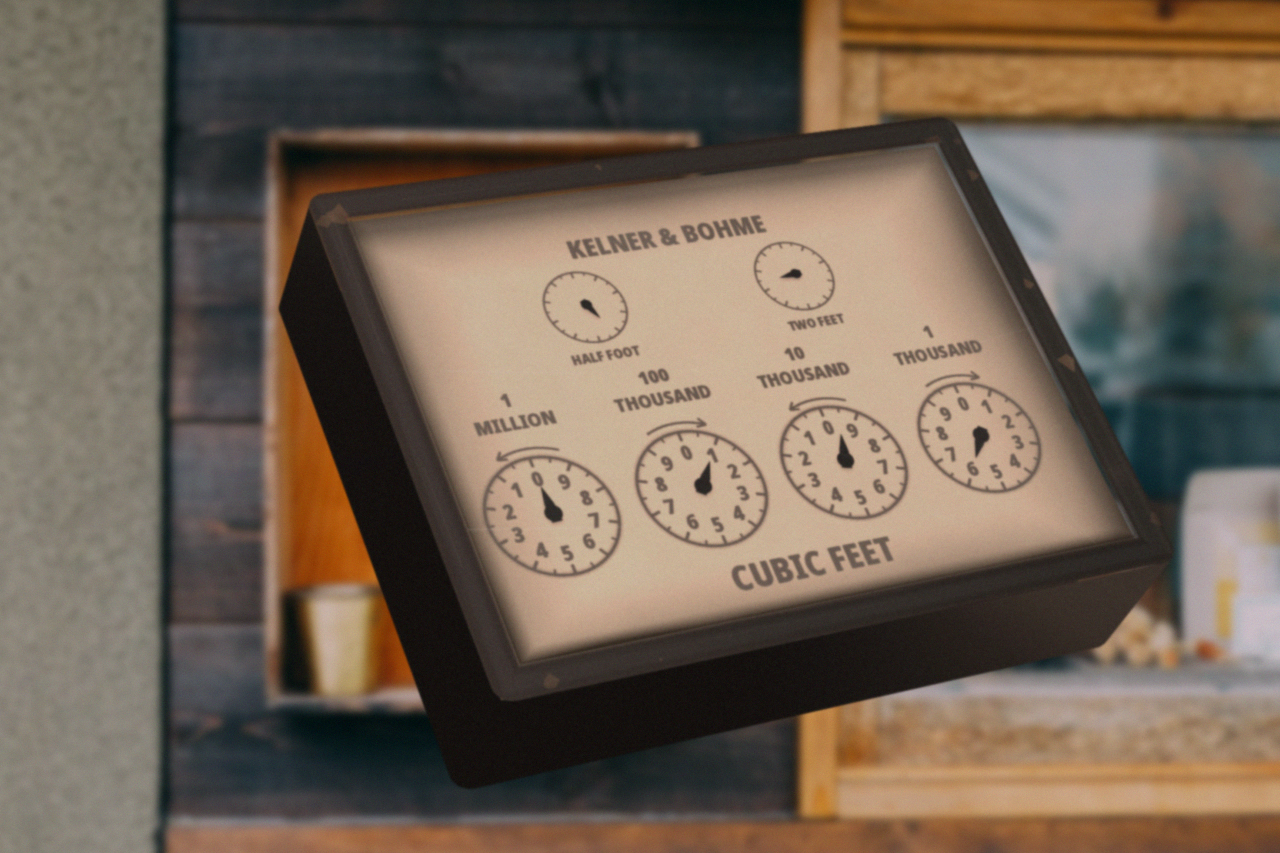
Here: 9600
